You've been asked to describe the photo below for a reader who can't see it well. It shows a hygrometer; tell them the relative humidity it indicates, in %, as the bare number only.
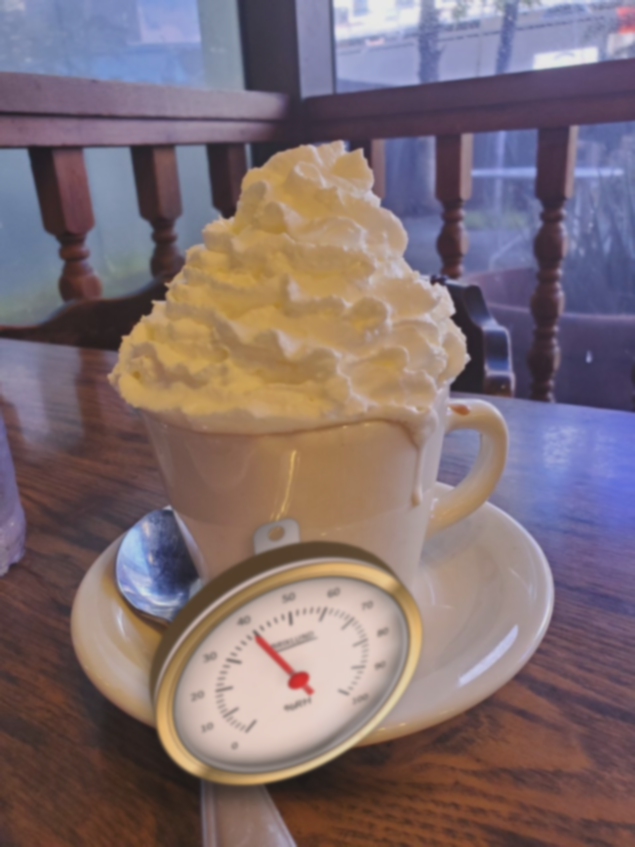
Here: 40
